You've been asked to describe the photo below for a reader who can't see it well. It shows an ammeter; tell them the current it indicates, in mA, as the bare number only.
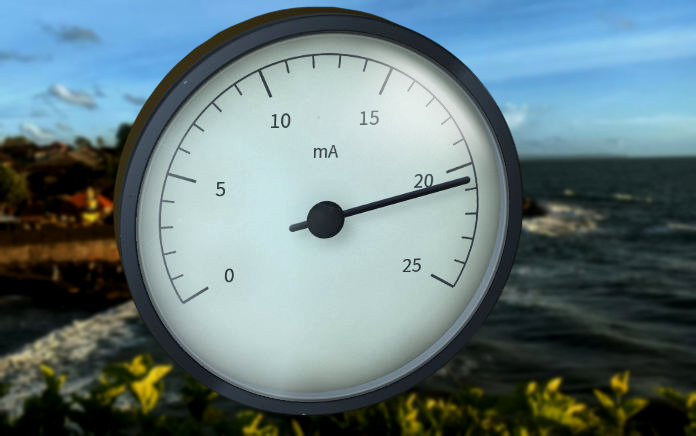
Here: 20.5
